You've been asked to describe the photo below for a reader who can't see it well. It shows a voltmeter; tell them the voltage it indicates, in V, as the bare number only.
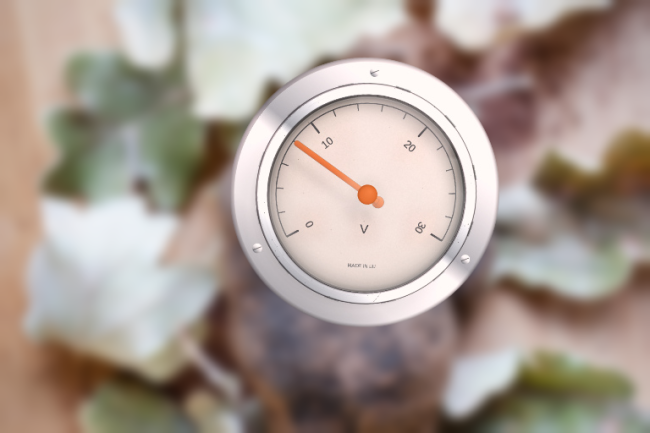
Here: 8
